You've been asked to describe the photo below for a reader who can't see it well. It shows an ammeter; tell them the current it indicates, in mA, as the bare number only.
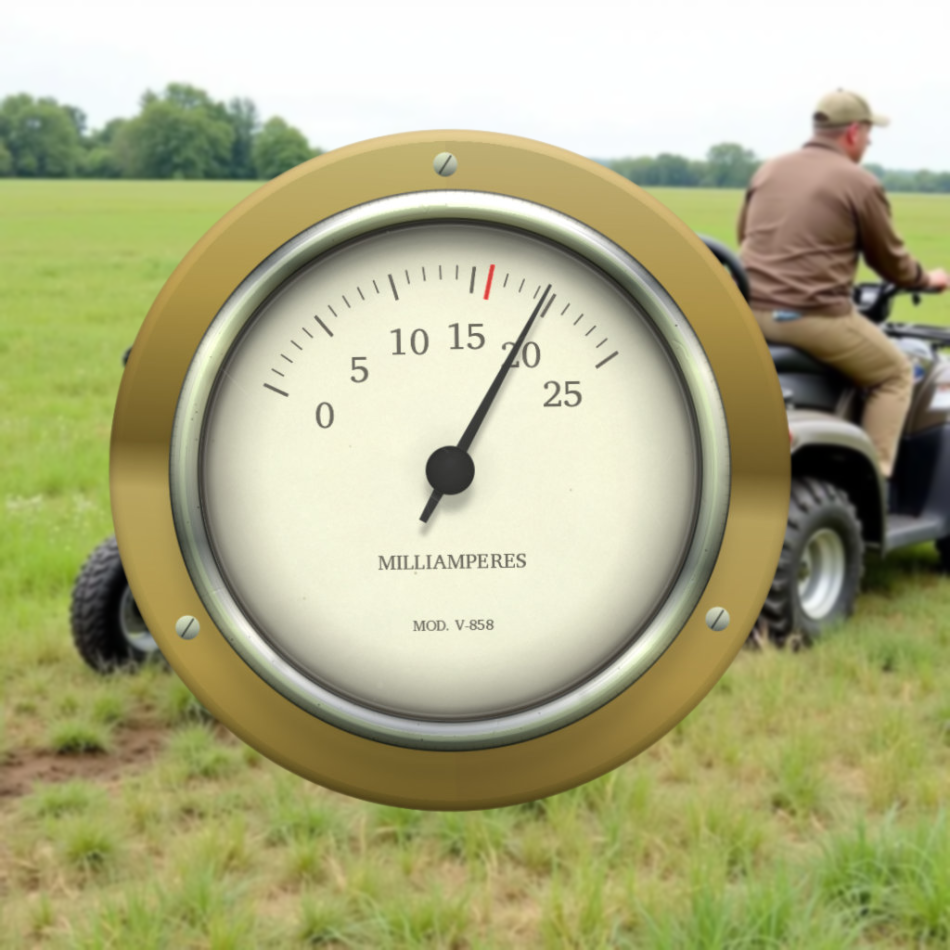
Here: 19.5
